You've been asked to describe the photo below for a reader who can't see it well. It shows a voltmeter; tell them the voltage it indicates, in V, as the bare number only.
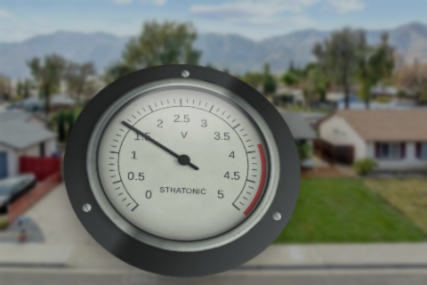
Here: 1.5
